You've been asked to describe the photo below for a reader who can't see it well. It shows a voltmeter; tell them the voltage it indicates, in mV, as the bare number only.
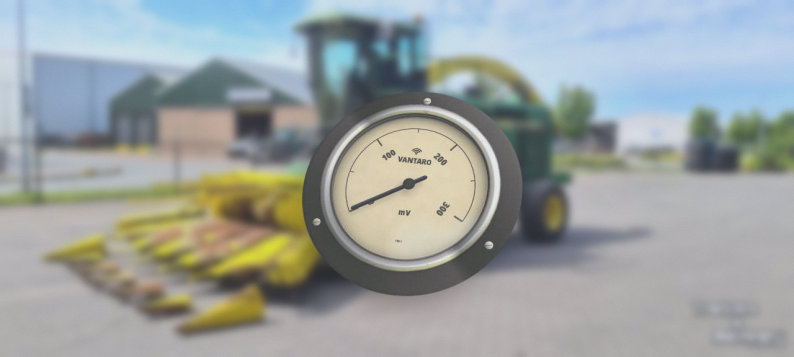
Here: 0
